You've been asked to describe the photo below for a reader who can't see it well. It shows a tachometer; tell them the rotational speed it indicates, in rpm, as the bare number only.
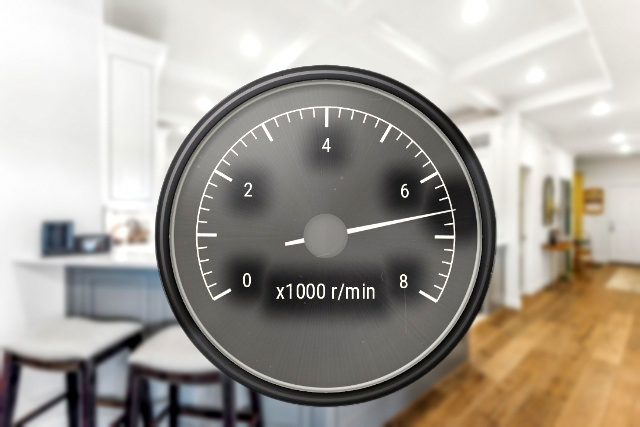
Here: 6600
